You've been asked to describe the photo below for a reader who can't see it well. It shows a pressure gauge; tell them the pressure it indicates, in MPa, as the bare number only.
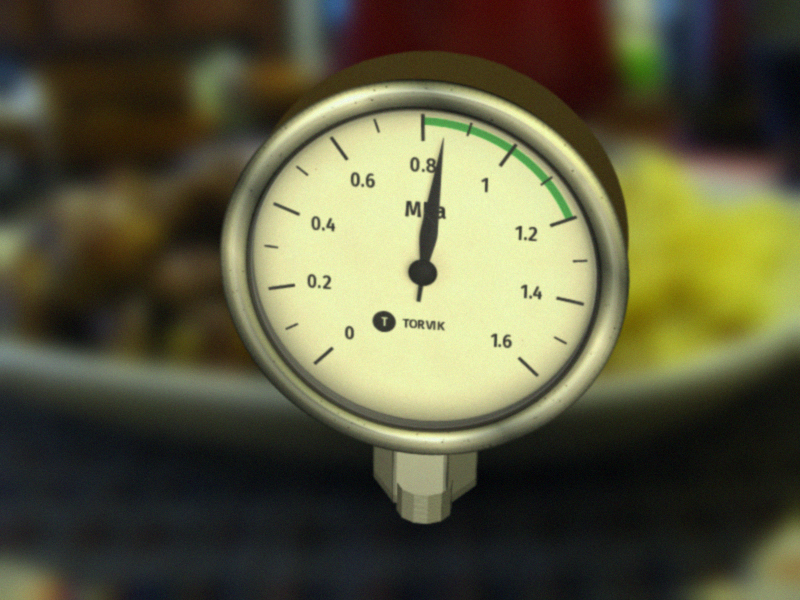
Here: 0.85
